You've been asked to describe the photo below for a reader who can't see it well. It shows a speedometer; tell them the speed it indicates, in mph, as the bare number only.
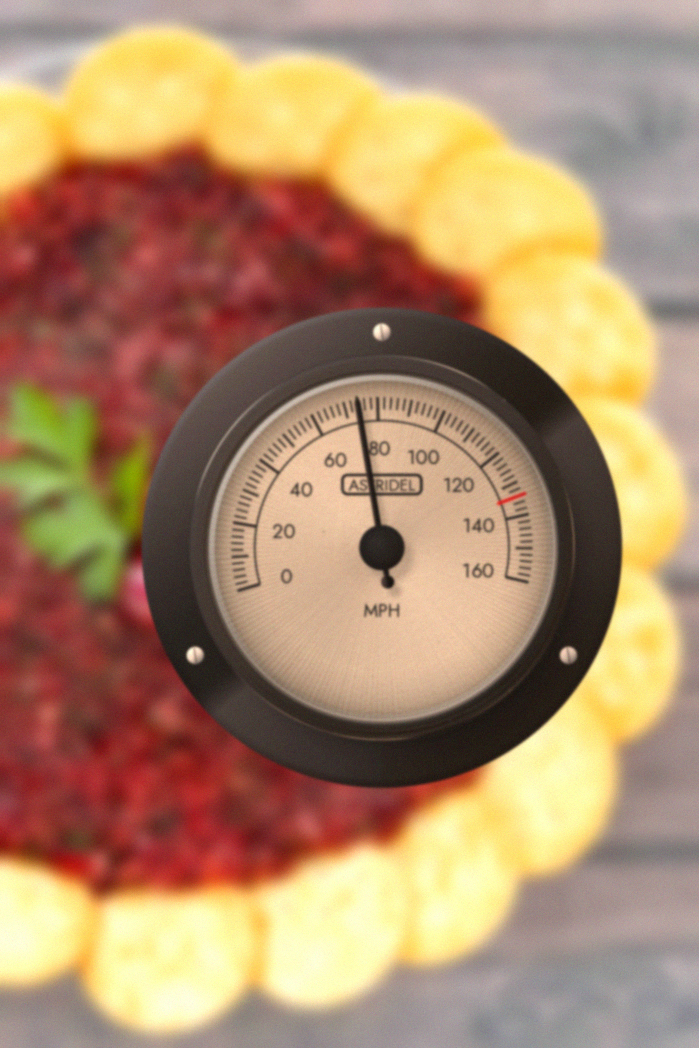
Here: 74
